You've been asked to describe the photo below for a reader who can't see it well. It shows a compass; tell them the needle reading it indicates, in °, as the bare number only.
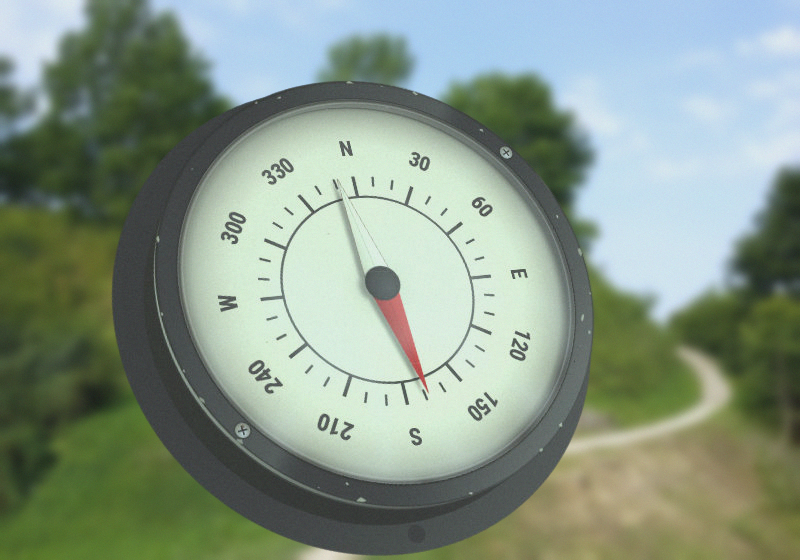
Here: 170
